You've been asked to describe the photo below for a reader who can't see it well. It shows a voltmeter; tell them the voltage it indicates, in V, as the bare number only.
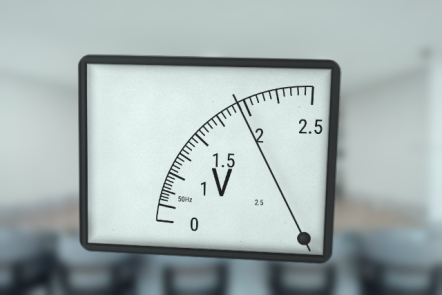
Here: 1.95
